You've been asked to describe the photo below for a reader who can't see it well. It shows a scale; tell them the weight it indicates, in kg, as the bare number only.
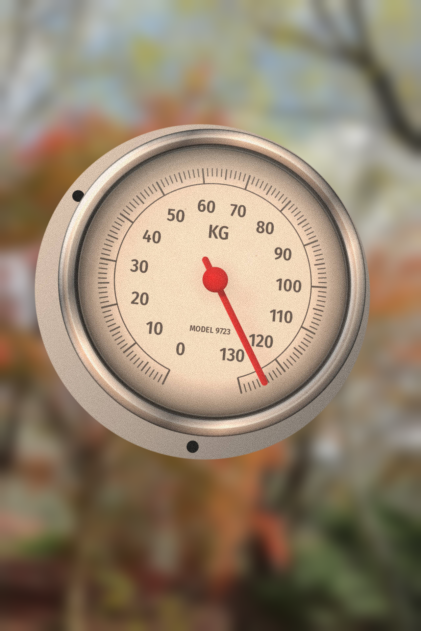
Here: 125
